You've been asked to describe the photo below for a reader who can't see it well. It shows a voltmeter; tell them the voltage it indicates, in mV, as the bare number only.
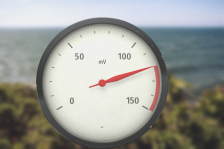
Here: 120
